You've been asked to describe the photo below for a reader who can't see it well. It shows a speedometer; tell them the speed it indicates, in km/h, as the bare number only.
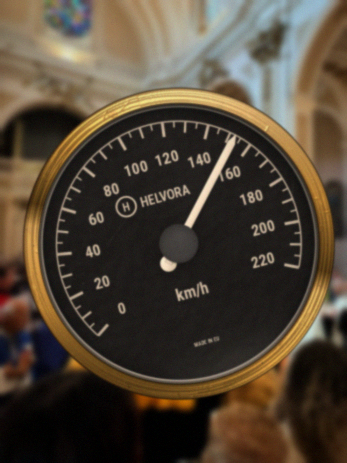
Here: 152.5
